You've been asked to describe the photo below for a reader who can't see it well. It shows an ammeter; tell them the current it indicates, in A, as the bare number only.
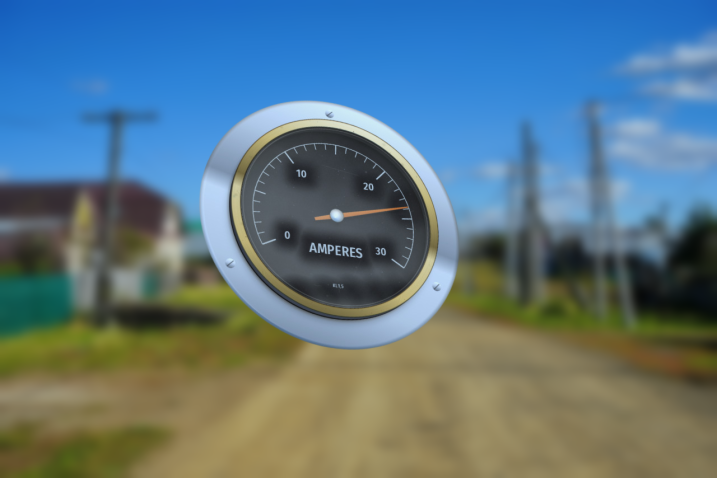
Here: 24
